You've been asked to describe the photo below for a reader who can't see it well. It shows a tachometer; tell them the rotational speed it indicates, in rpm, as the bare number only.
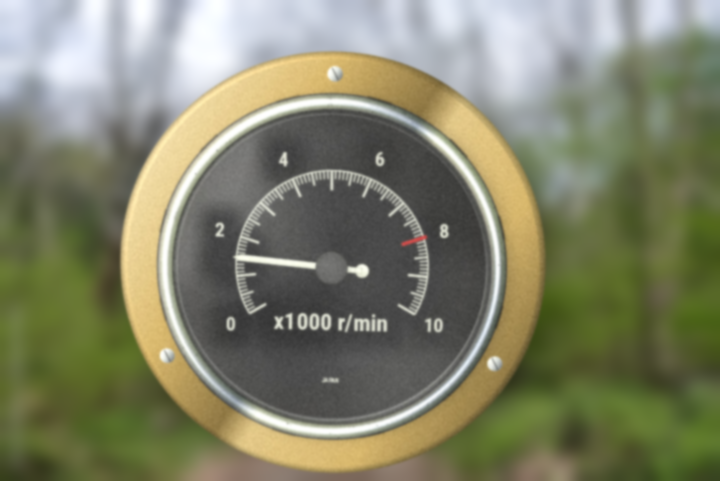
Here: 1500
